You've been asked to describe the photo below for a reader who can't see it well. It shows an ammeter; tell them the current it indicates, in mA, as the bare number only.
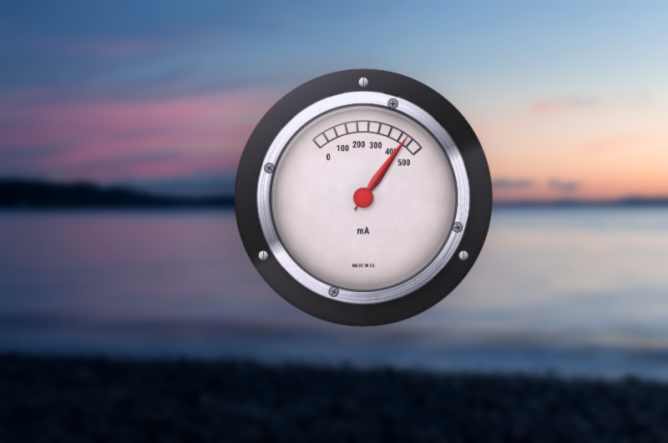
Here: 425
